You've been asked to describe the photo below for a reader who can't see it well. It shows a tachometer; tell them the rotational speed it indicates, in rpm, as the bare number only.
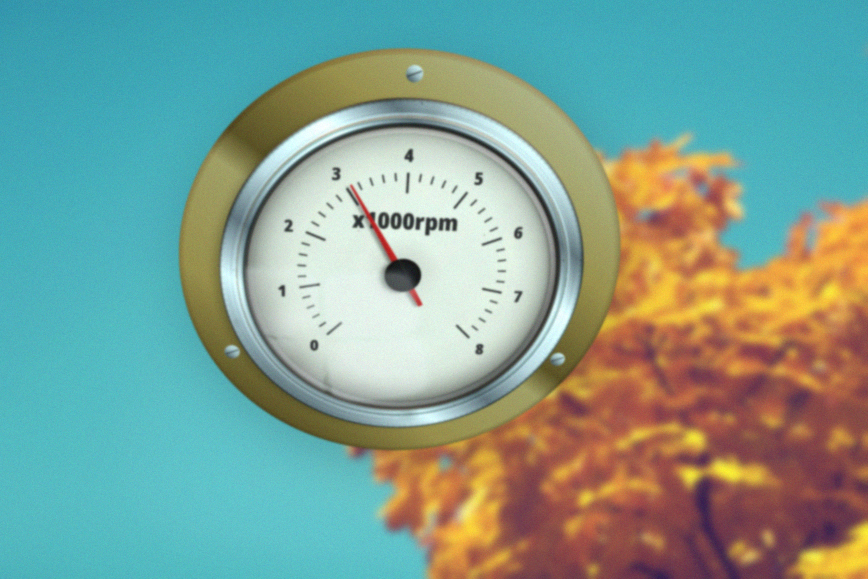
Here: 3100
